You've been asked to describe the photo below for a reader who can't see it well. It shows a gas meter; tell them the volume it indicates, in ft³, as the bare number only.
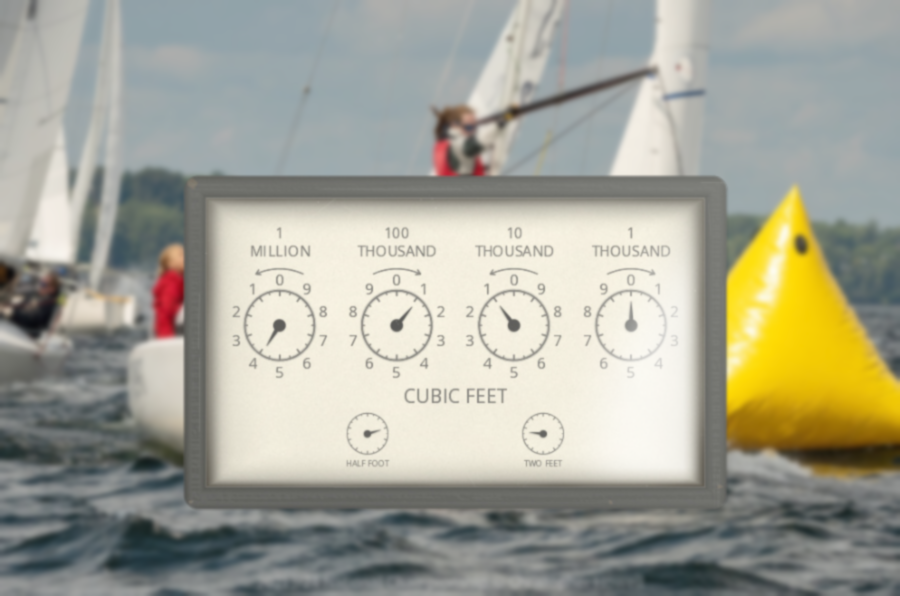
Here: 411000
